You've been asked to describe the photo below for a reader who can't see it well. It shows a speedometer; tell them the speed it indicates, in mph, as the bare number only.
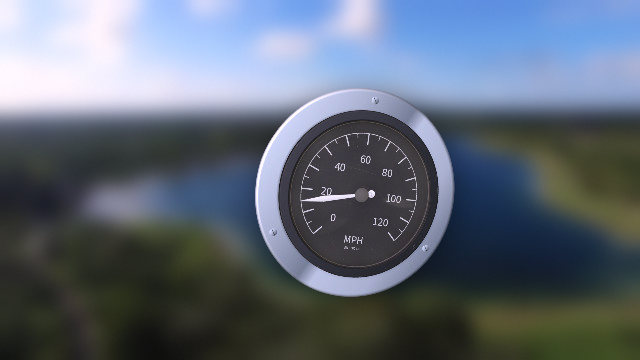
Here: 15
